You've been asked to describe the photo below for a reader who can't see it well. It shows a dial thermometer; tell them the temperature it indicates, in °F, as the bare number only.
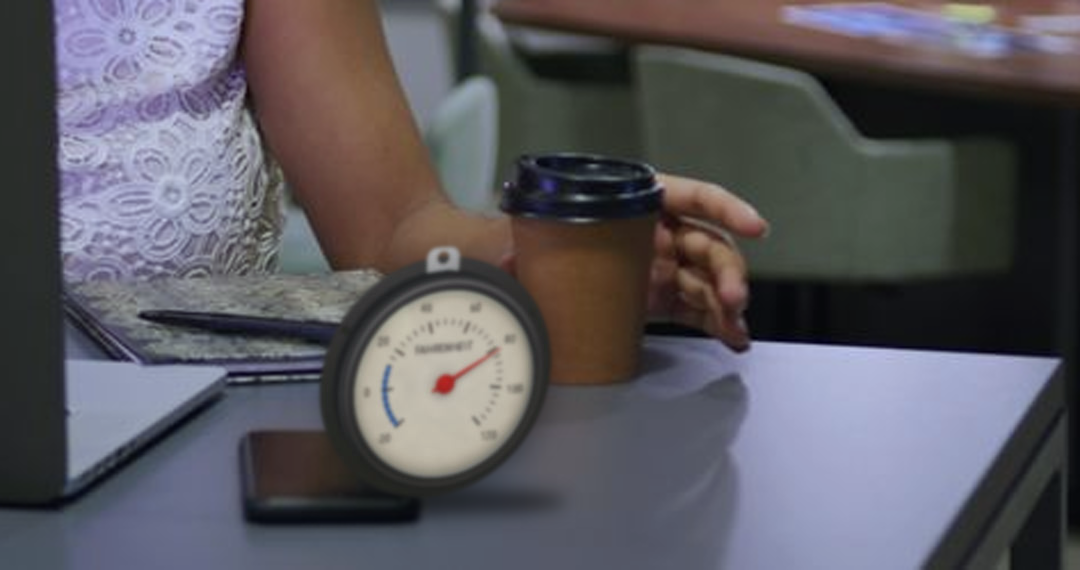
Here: 80
